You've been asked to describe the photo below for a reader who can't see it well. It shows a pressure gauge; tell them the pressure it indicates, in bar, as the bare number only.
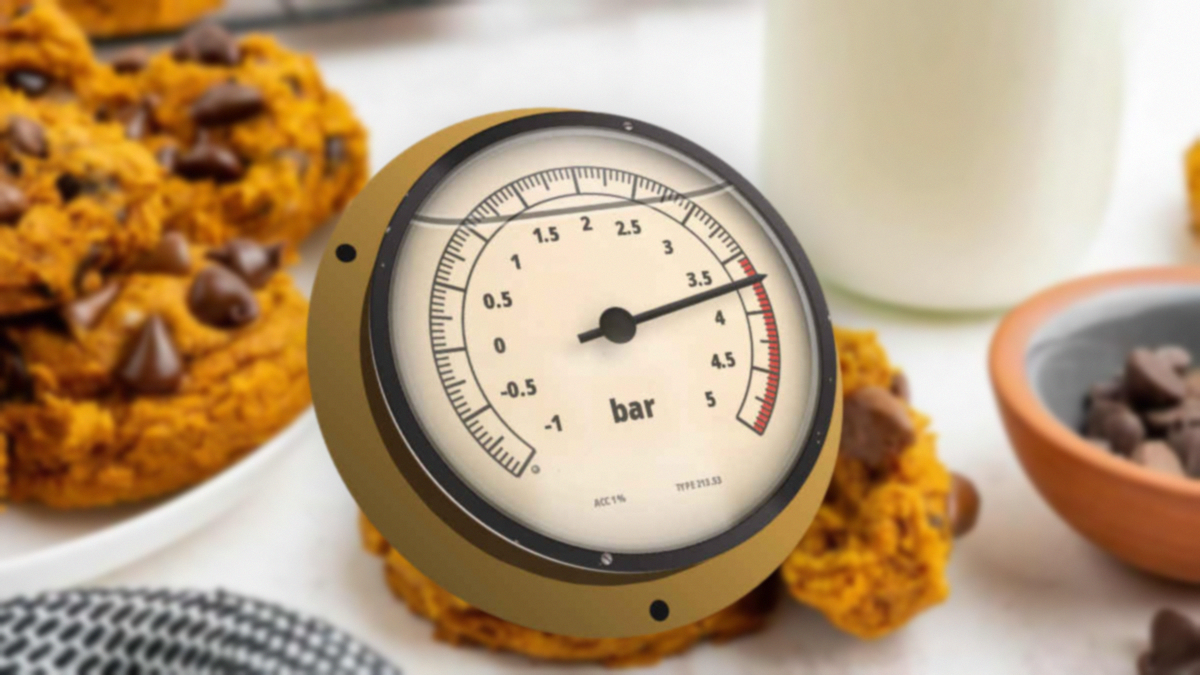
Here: 3.75
